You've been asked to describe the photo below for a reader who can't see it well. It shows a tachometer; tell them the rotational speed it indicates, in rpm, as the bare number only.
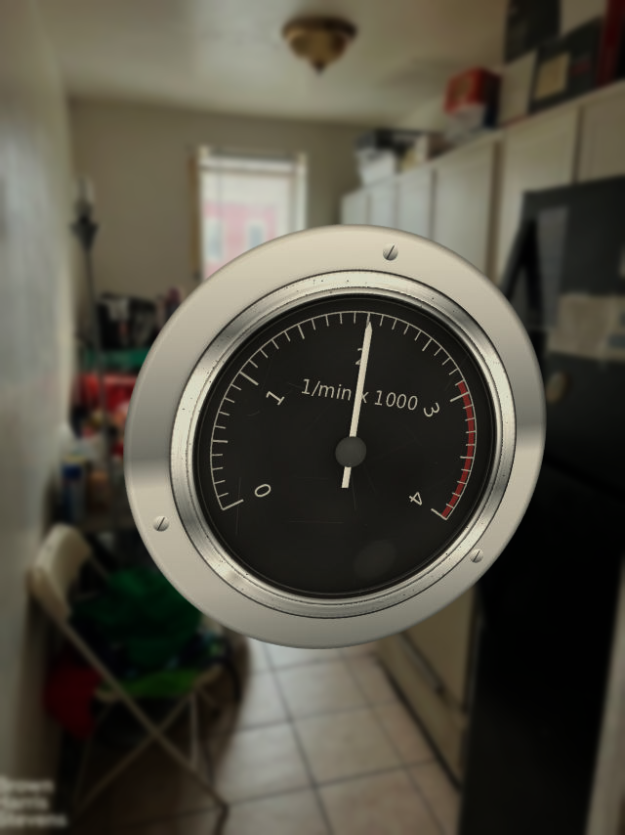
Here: 2000
